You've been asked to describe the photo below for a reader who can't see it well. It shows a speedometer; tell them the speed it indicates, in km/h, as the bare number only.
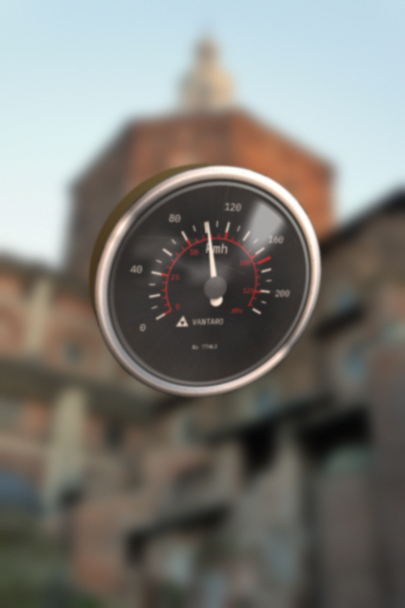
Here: 100
